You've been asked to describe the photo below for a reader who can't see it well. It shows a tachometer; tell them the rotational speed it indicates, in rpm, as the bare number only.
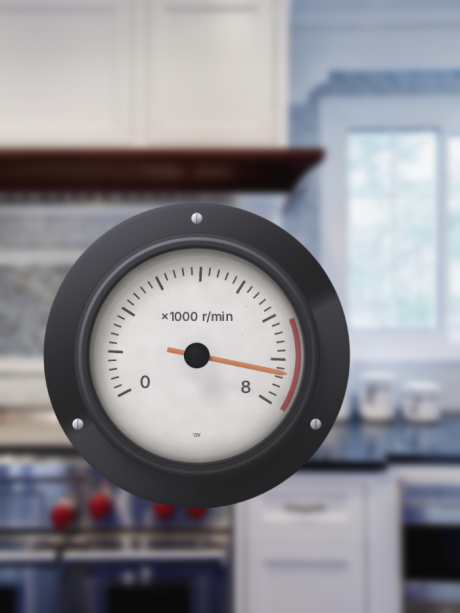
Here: 7300
